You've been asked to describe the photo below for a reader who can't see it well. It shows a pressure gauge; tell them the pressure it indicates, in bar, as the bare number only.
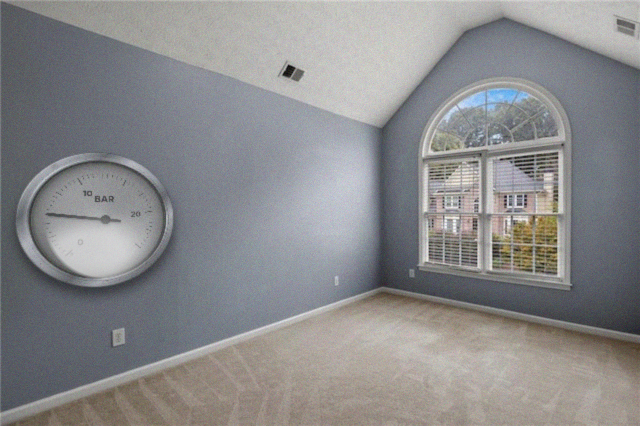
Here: 5
